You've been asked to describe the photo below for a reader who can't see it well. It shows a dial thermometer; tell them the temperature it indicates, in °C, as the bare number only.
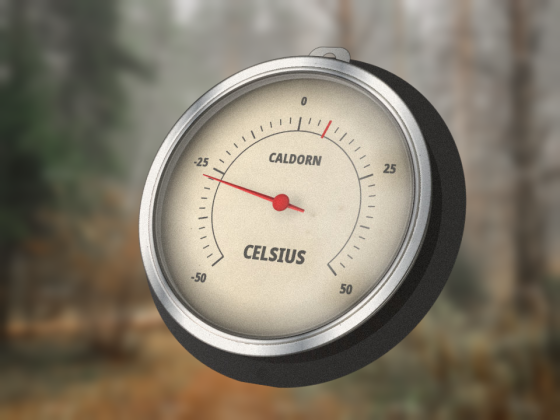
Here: -27.5
